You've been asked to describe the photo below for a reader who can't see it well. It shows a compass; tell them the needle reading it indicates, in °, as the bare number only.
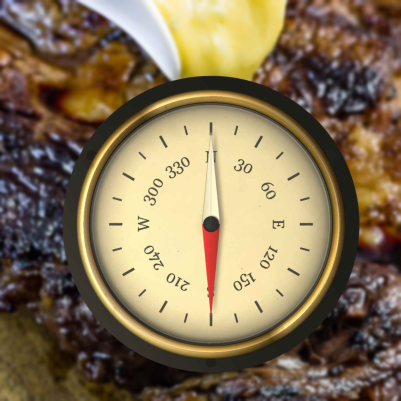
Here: 180
